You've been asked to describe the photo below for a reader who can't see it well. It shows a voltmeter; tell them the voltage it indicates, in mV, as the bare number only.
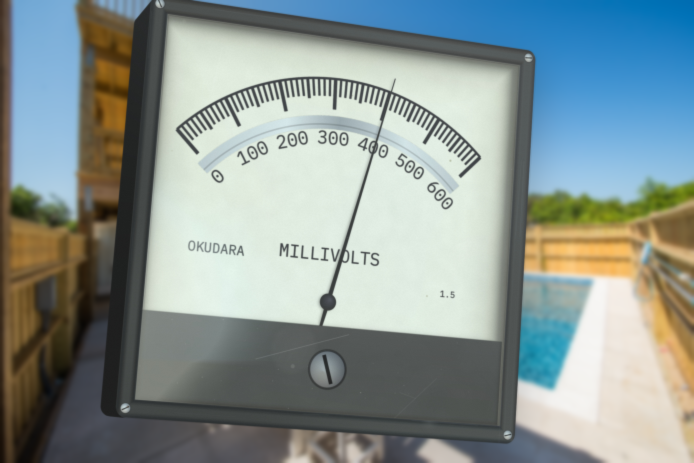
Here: 400
